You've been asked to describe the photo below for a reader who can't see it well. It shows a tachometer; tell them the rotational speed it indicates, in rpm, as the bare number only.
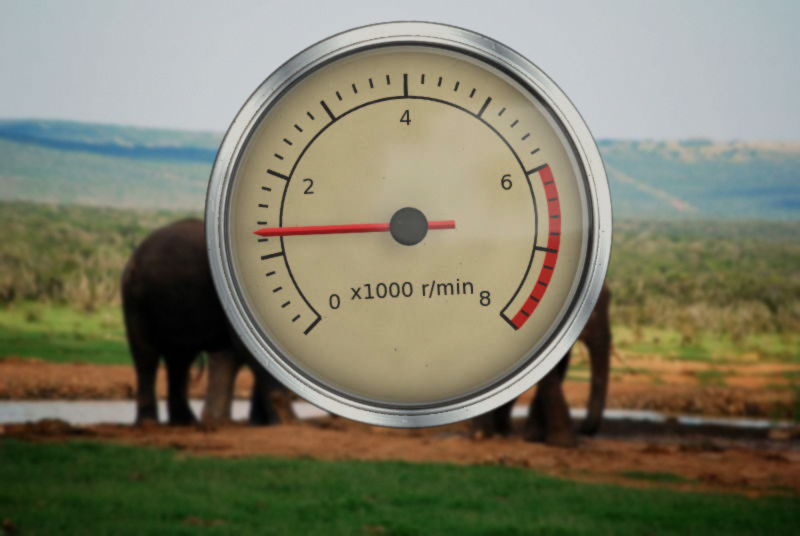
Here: 1300
